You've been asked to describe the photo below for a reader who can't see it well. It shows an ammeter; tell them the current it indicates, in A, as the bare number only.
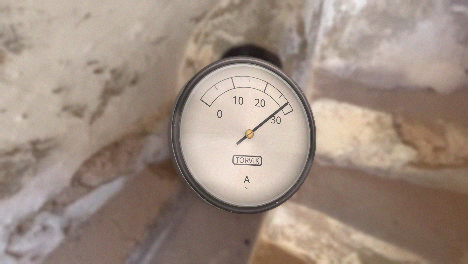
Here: 27.5
